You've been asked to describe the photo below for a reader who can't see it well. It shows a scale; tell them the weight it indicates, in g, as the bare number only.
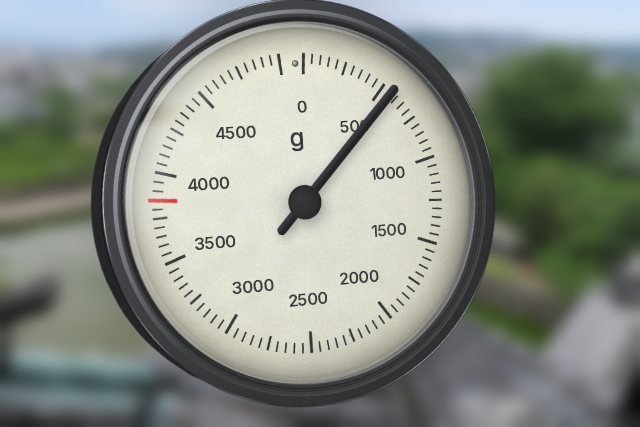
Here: 550
